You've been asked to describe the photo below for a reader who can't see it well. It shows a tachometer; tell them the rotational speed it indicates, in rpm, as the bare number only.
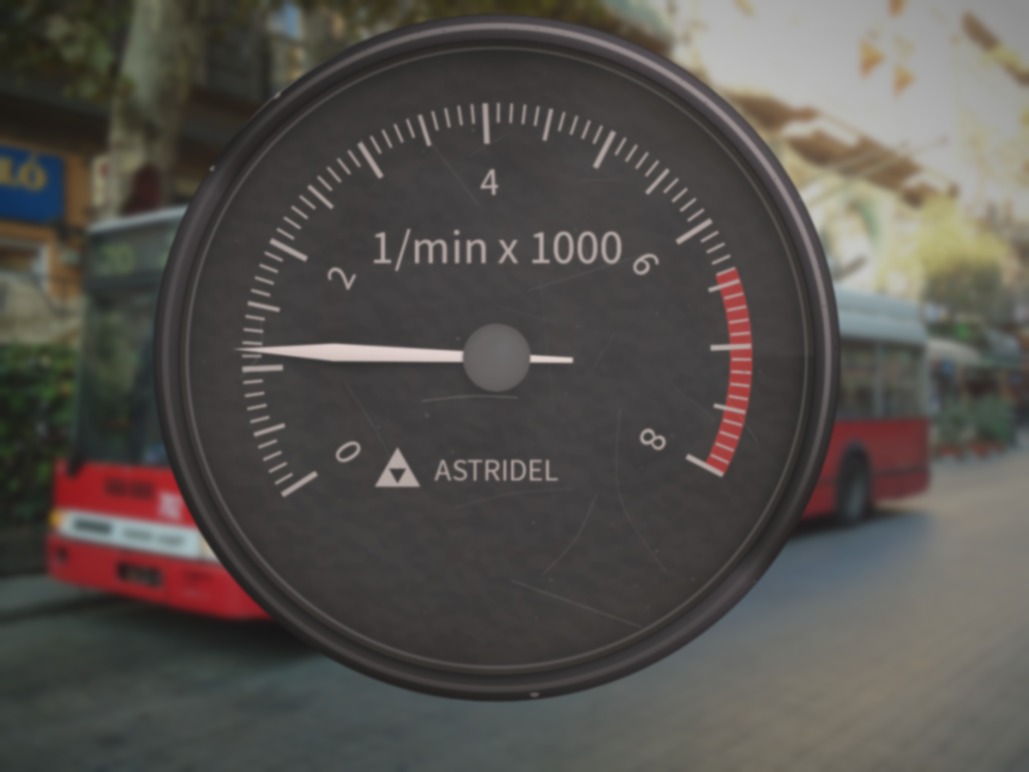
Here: 1150
